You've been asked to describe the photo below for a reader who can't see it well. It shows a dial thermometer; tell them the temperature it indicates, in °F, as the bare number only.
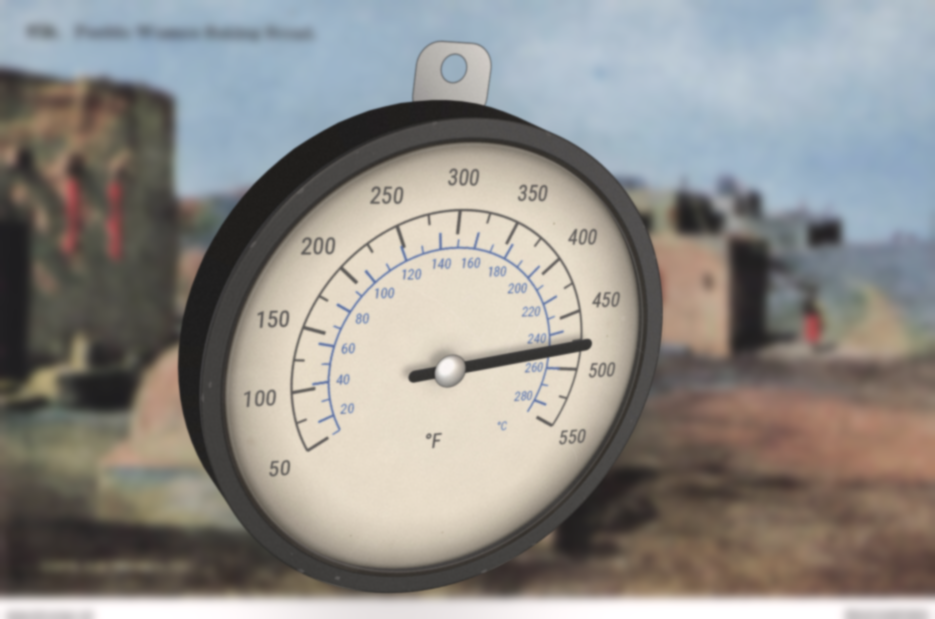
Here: 475
